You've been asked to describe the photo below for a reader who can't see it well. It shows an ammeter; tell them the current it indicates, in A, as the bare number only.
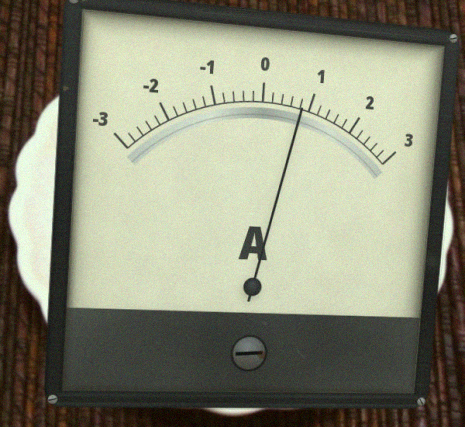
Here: 0.8
